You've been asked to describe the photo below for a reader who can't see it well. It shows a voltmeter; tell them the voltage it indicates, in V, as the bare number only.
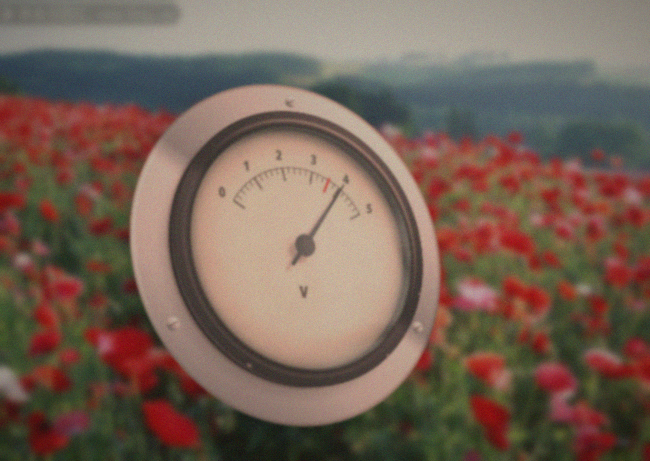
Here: 4
